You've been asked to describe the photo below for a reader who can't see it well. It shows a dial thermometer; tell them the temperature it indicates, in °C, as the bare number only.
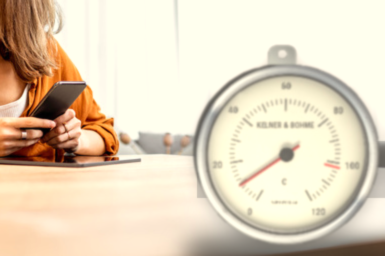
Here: 10
